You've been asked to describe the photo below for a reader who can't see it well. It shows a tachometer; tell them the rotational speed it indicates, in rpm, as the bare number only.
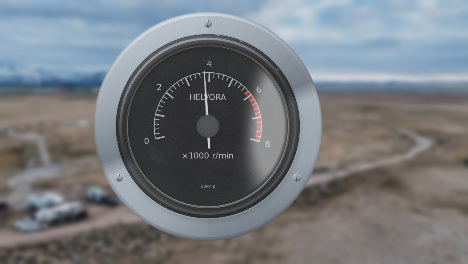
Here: 3800
